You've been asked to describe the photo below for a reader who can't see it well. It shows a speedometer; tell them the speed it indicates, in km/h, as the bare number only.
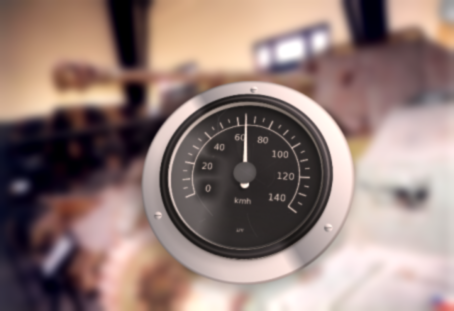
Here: 65
